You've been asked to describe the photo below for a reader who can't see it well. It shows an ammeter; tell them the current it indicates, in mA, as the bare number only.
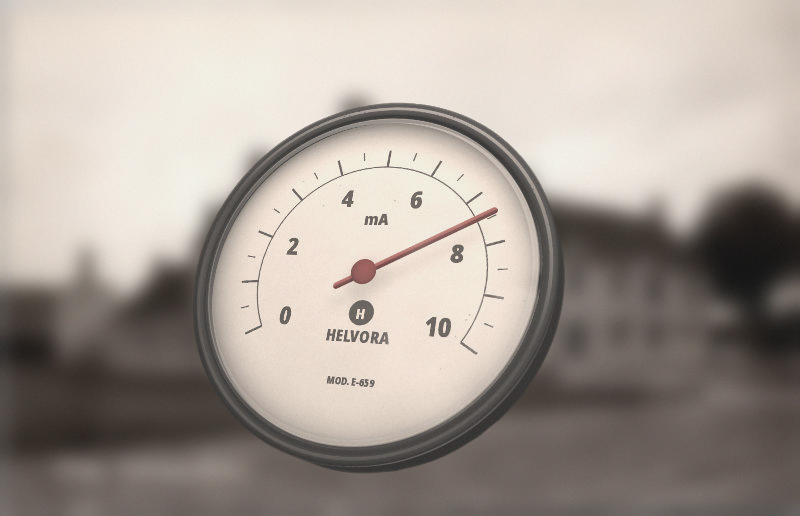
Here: 7.5
